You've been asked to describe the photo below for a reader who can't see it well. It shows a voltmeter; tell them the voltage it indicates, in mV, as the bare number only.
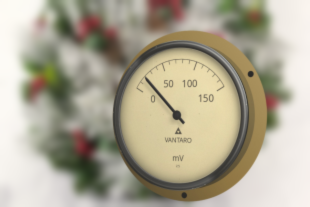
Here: 20
